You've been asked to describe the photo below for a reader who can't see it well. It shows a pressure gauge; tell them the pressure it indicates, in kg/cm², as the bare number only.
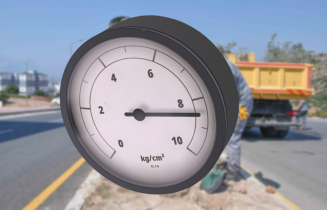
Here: 8.5
